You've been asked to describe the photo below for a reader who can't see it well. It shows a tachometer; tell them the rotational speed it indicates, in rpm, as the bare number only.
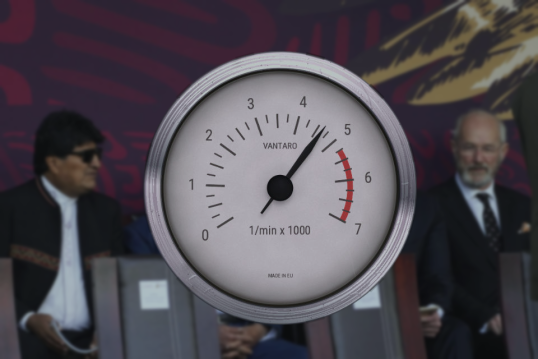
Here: 4625
